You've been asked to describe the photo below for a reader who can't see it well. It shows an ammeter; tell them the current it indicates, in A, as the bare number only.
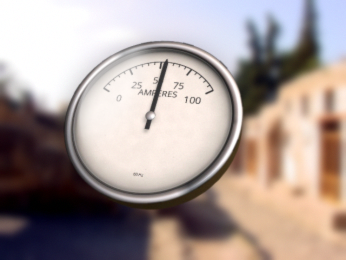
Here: 55
